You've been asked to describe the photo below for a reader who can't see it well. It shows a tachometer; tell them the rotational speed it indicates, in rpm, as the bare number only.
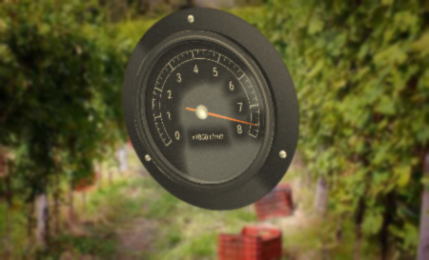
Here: 7600
